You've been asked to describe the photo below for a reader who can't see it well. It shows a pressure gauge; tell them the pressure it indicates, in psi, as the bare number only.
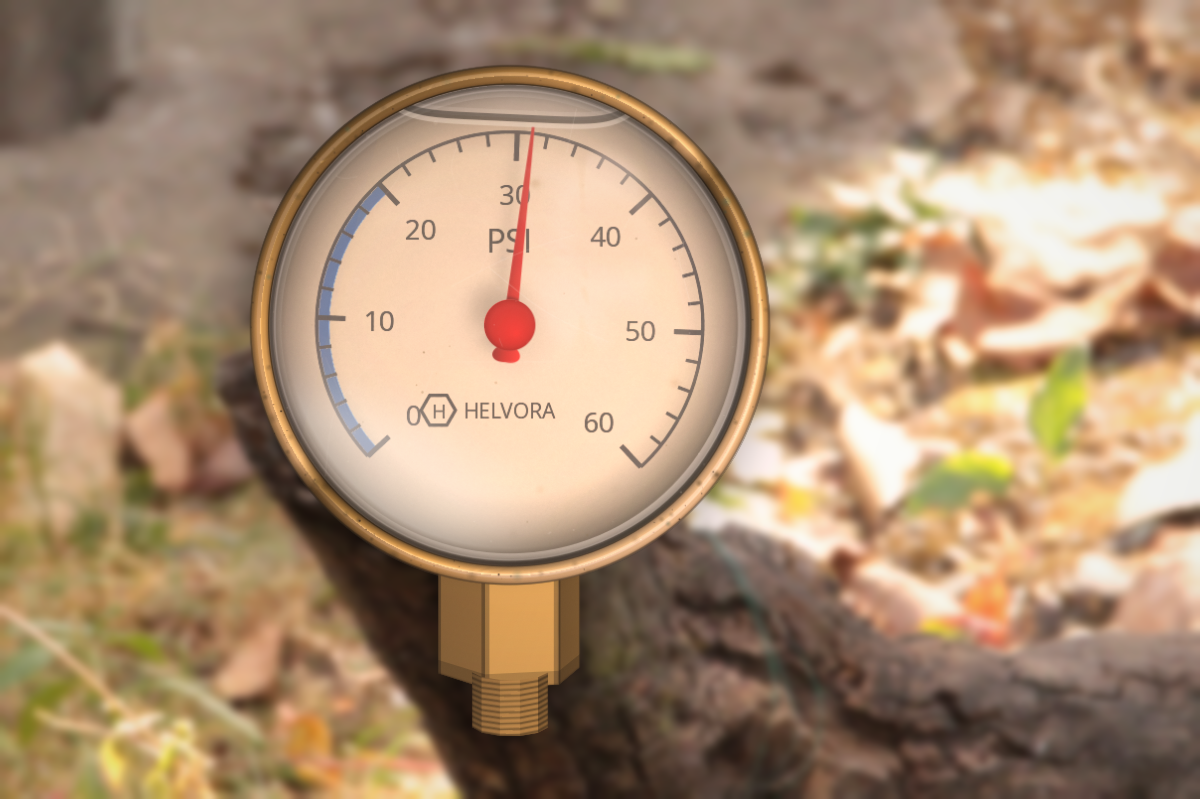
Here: 31
